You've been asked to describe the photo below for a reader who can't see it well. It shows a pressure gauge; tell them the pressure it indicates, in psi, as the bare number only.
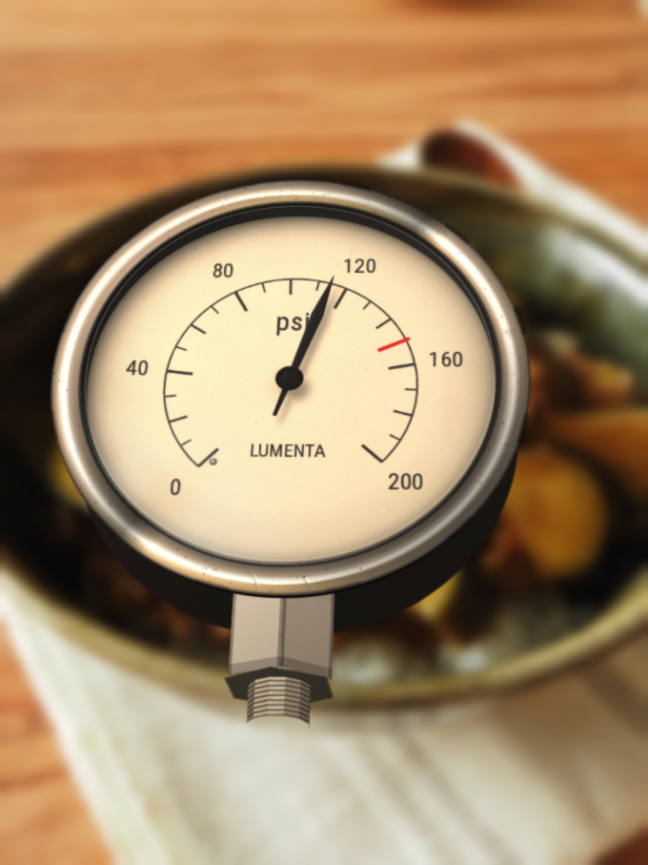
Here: 115
